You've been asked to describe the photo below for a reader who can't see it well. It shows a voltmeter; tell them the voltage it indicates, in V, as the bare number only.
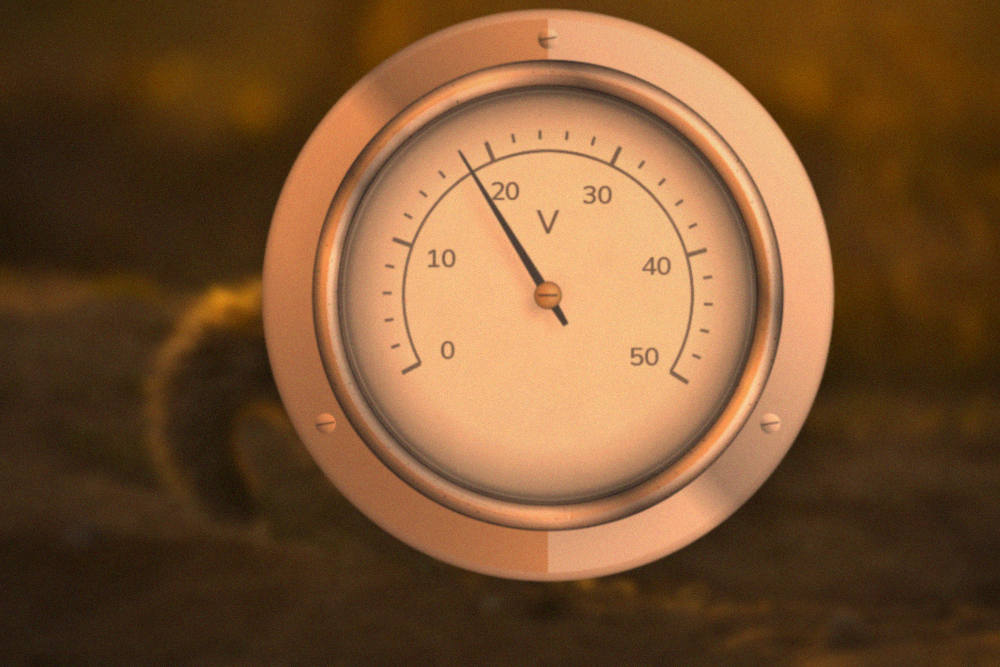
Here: 18
